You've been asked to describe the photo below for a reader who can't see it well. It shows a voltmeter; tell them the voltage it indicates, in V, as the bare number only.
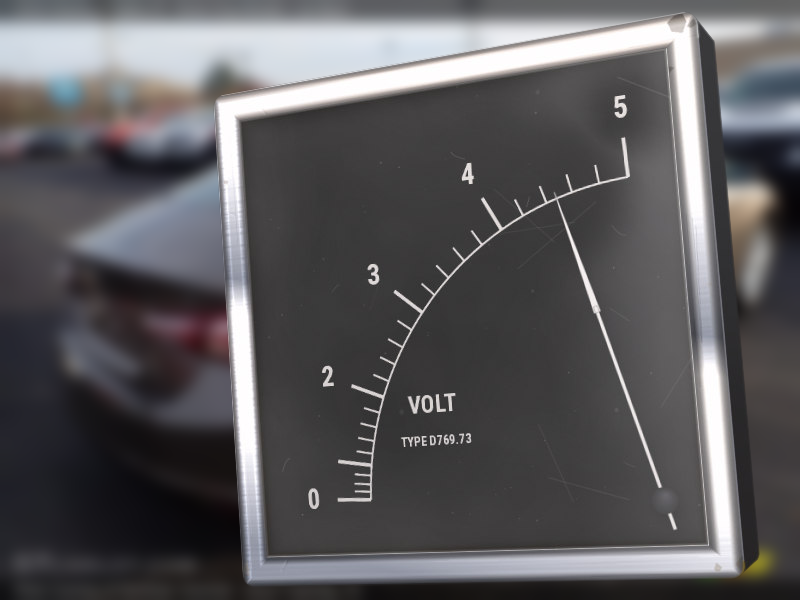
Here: 4.5
